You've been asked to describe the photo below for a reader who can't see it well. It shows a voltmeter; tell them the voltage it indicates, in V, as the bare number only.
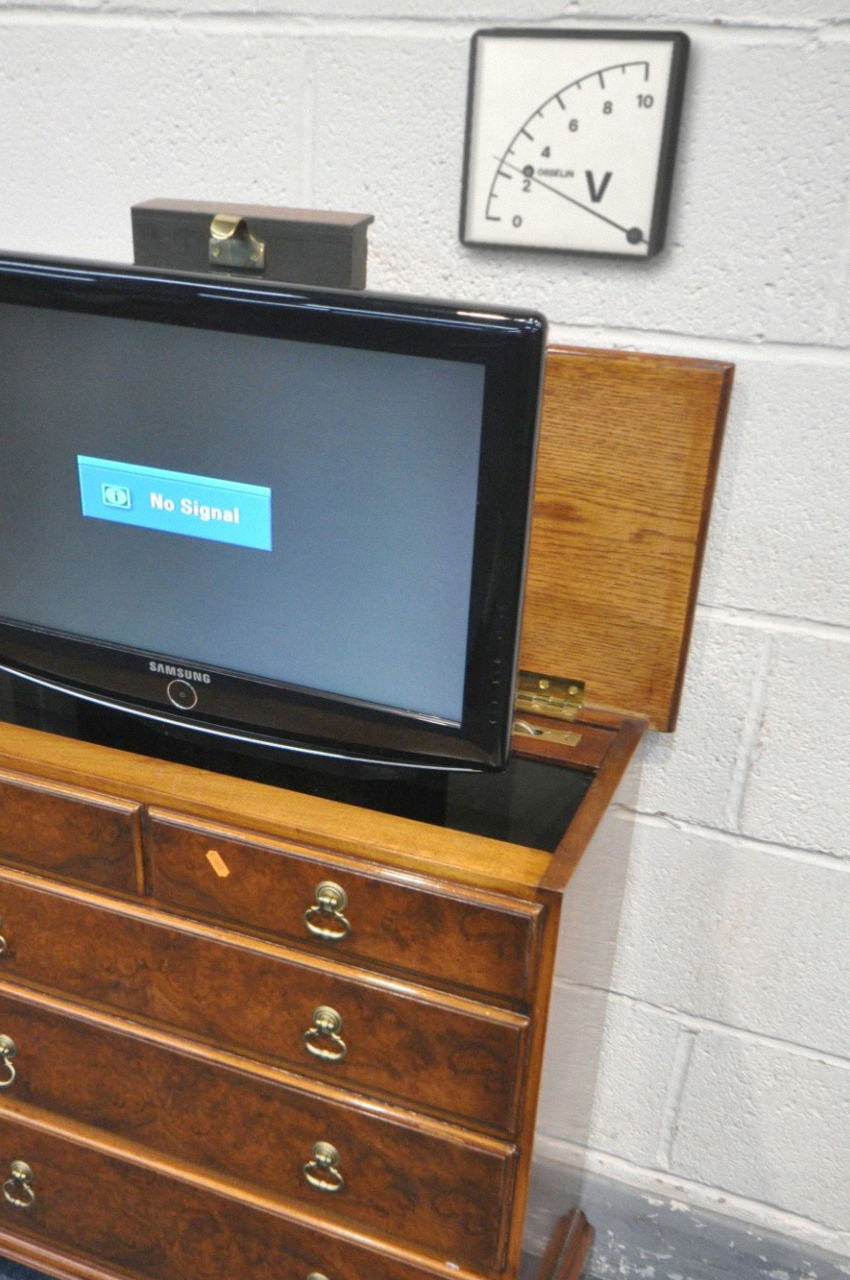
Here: 2.5
